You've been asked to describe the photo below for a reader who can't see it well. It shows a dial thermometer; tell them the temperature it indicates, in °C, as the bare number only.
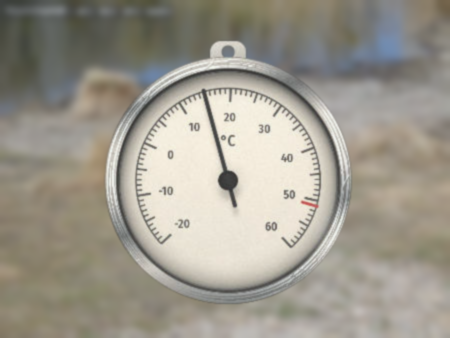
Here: 15
